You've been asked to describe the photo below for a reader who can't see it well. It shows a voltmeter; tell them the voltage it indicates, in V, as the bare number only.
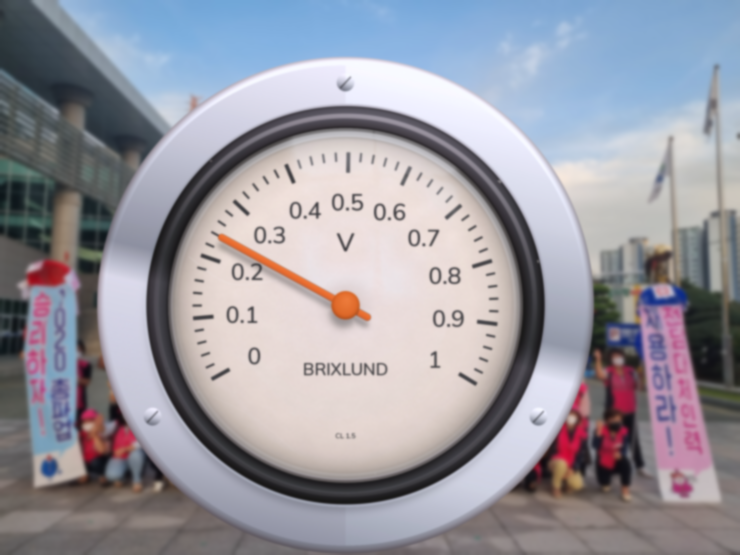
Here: 0.24
